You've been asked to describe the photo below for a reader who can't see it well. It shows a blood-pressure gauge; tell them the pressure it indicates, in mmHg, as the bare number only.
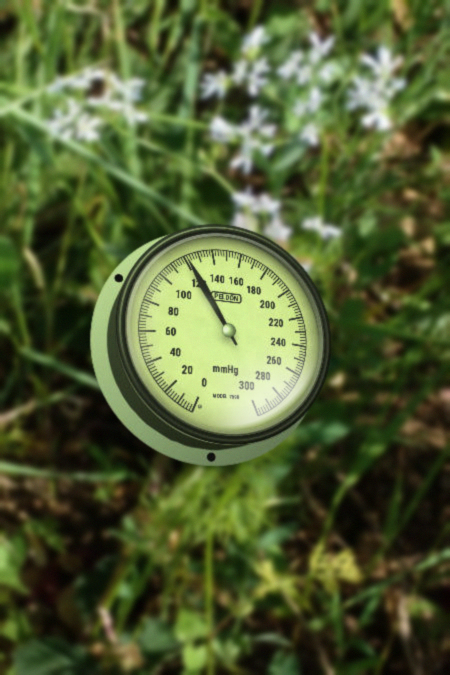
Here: 120
